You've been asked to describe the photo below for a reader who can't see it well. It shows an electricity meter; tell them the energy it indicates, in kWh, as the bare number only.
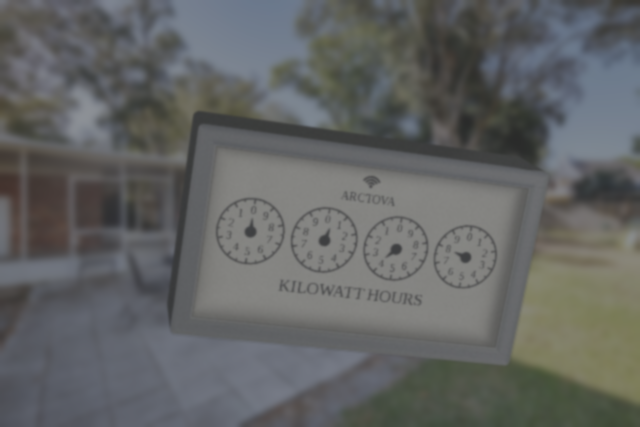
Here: 38
